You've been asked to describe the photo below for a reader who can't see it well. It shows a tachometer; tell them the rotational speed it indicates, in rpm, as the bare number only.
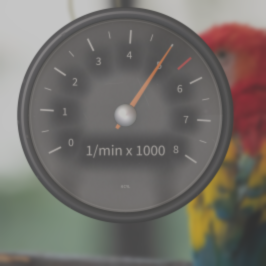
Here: 5000
